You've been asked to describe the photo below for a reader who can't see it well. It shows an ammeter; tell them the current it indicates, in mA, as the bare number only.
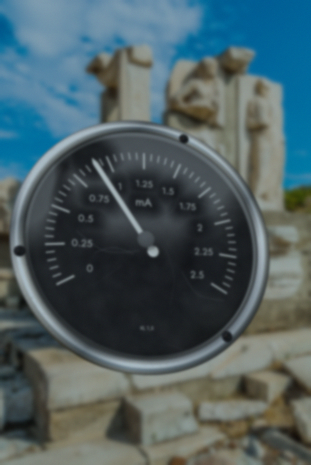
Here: 0.9
